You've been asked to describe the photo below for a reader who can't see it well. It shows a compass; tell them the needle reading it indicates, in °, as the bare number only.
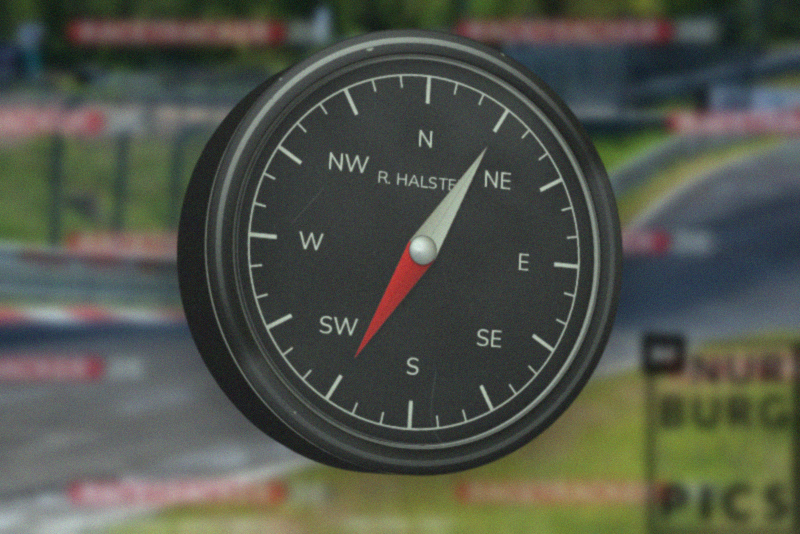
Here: 210
